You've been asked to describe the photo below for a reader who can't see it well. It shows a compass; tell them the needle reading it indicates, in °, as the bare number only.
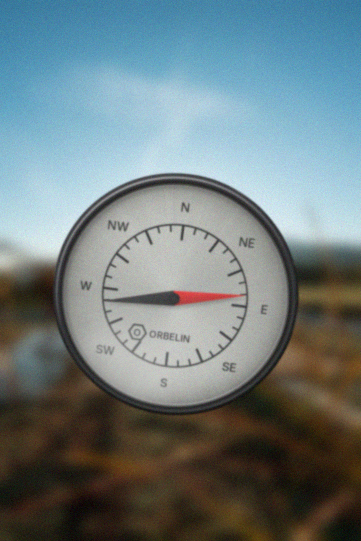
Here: 80
